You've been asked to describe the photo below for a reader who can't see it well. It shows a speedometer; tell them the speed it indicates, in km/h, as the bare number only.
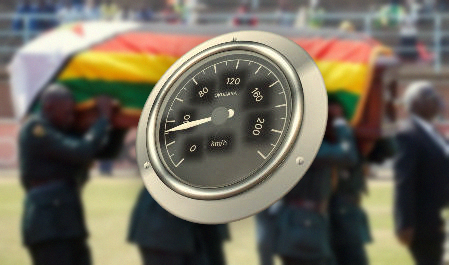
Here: 30
